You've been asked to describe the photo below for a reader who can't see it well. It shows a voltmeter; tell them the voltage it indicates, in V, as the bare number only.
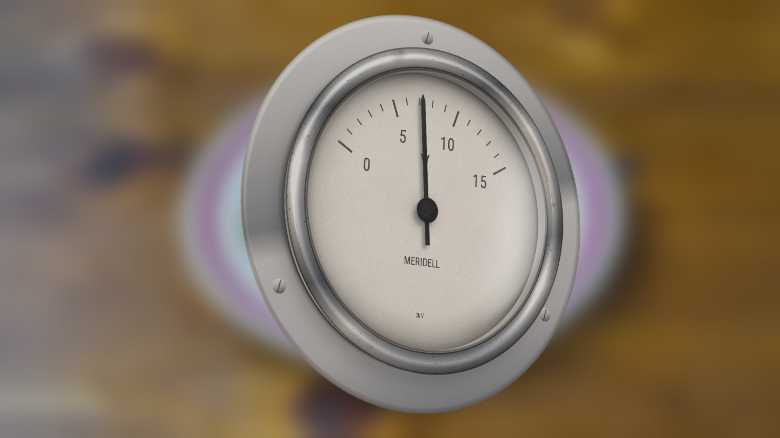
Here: 7
